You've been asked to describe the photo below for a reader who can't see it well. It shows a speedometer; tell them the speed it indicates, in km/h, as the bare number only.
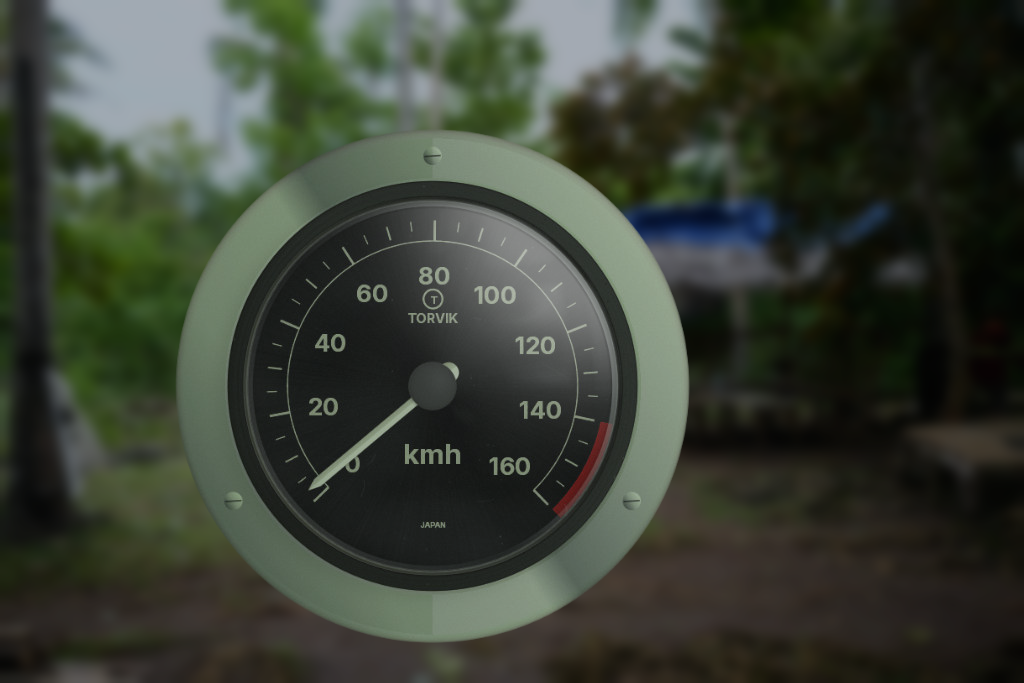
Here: 2.5
